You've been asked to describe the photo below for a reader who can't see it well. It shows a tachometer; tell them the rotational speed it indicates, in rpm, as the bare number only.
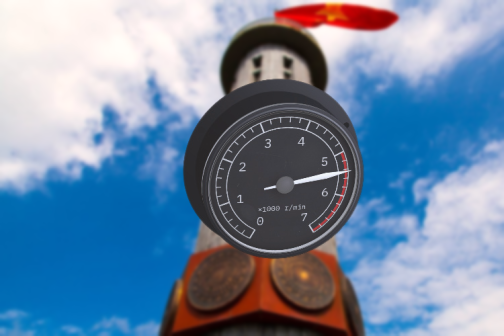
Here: 5400
